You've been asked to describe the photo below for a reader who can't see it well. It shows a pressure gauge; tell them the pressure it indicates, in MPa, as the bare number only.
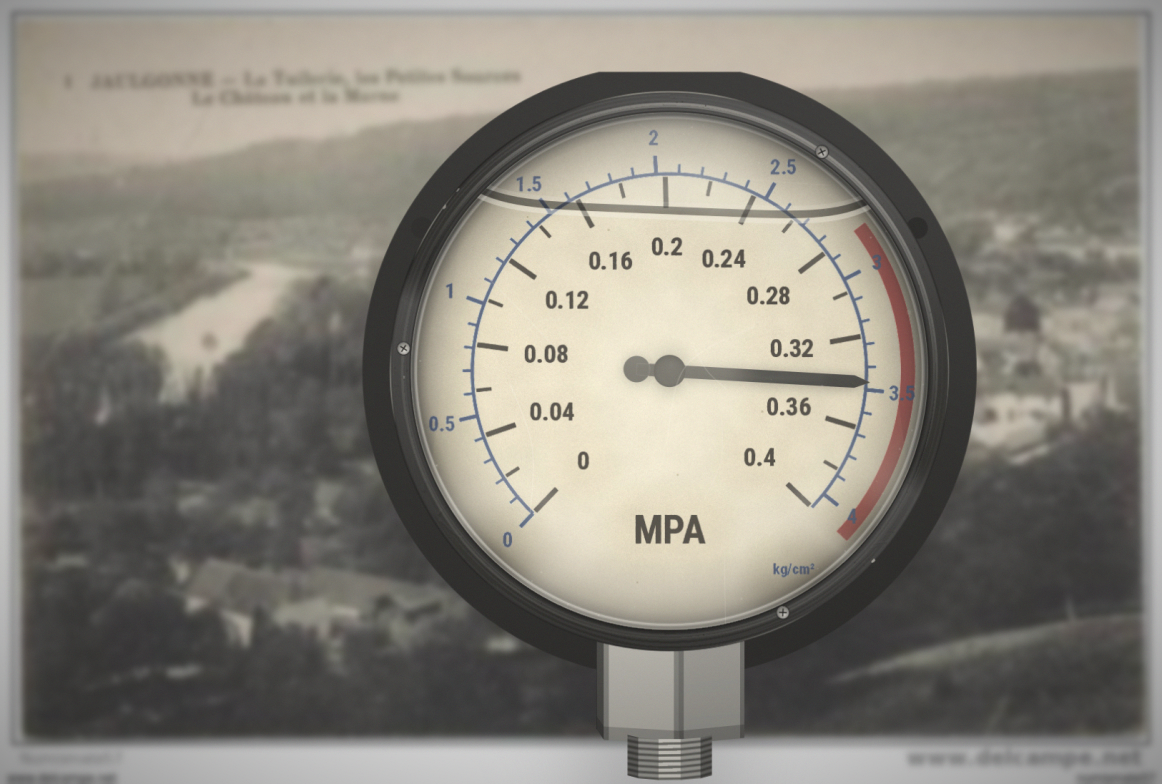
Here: 0.34
